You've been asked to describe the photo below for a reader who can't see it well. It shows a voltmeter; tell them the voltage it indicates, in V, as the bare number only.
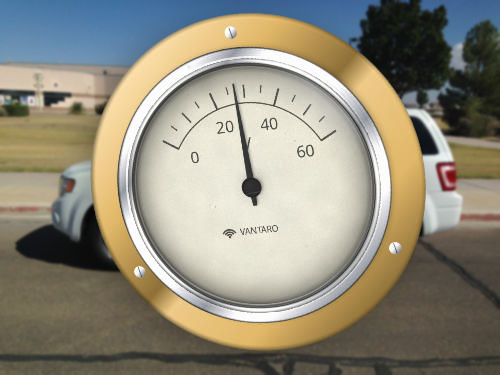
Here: 27.5
